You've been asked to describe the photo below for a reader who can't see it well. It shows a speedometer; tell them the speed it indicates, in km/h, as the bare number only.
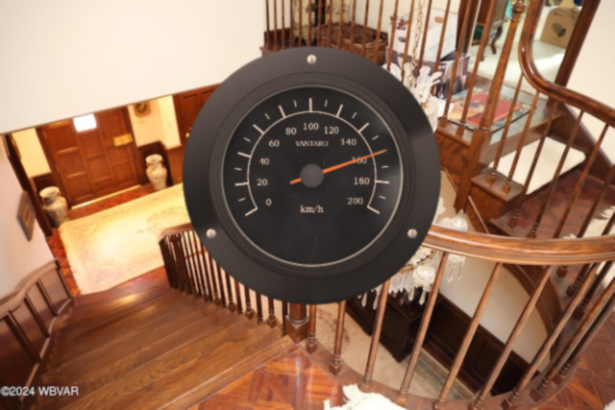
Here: 160
